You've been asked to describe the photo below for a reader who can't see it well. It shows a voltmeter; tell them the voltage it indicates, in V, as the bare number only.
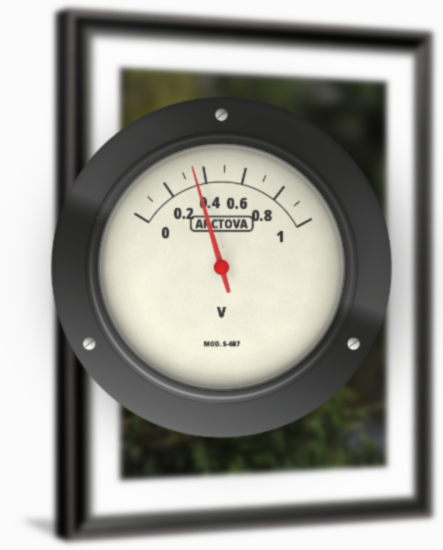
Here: 0.35
